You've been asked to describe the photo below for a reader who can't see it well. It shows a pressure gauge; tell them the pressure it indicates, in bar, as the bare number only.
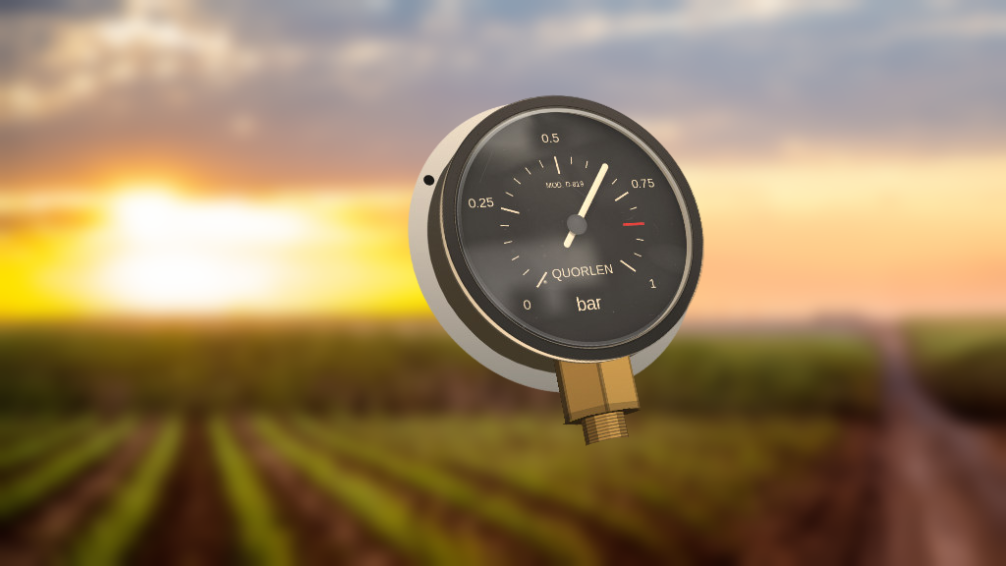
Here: 0.65
